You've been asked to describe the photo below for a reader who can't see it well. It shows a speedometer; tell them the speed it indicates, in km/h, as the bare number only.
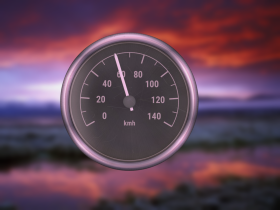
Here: 60
